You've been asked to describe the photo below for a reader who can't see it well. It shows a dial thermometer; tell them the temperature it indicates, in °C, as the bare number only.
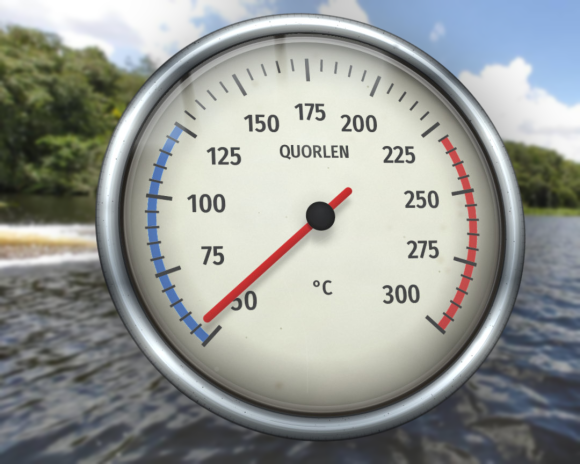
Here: 55
